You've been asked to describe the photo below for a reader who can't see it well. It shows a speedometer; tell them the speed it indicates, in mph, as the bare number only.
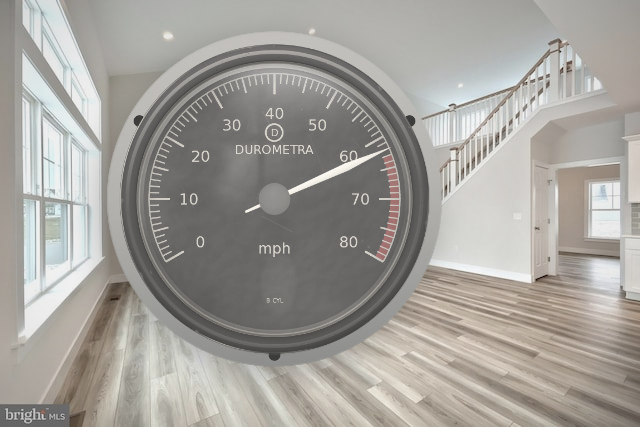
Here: 62
